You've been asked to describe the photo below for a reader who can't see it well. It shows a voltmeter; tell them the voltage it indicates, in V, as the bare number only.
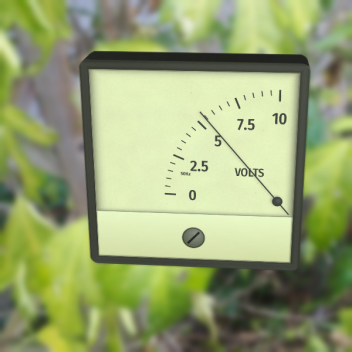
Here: 5.5
